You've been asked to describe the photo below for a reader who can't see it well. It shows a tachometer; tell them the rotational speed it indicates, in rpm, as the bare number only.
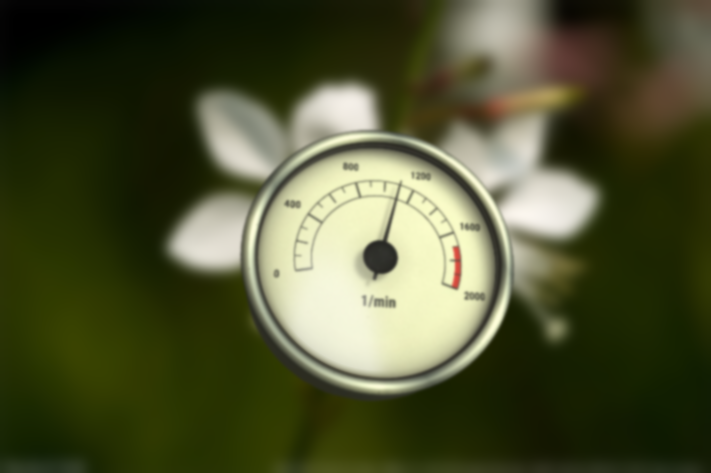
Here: 1100
